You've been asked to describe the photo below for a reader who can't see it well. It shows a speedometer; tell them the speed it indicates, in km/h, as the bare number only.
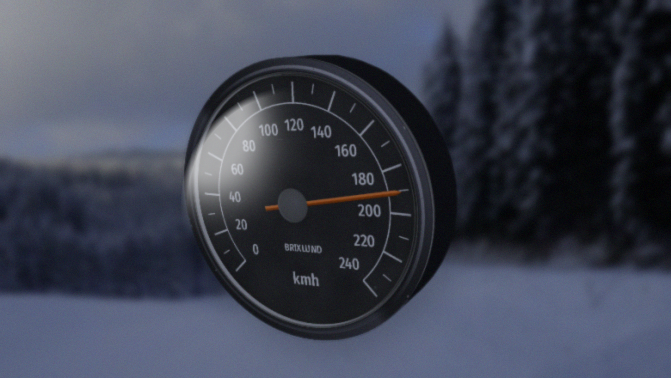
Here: 190
